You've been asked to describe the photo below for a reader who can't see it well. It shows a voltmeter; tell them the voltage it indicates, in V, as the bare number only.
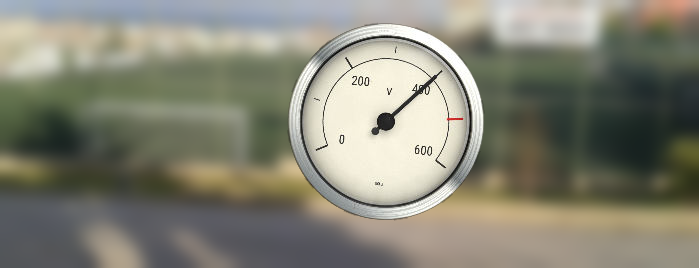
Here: 400
